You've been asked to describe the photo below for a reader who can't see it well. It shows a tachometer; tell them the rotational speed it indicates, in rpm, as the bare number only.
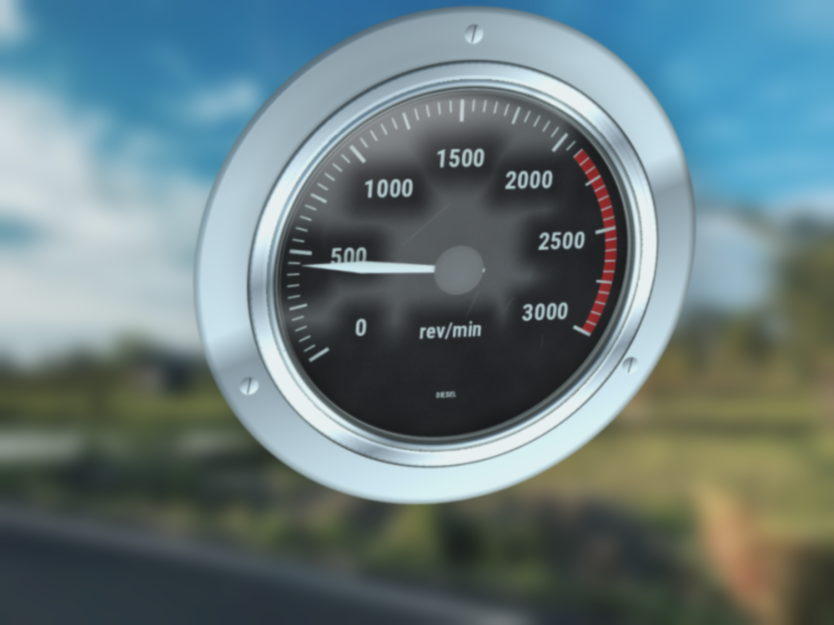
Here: 450
